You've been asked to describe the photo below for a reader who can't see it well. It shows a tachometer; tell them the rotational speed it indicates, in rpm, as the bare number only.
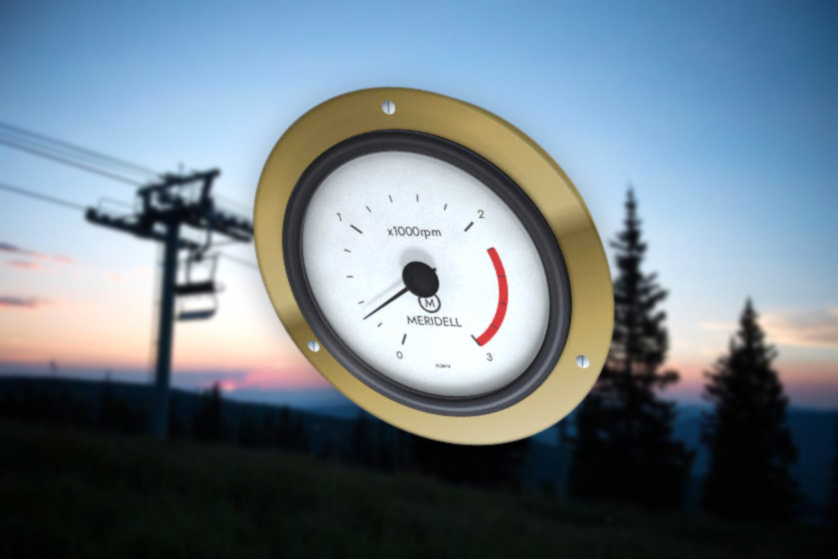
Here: 300
